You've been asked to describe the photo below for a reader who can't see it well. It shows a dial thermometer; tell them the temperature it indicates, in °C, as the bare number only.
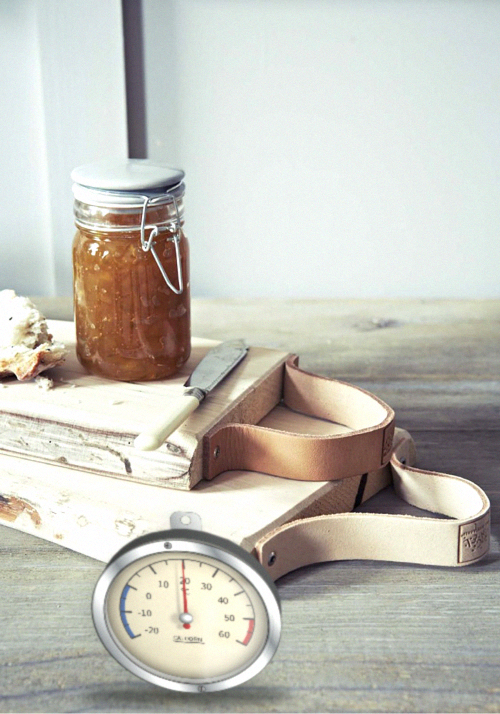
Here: 20
